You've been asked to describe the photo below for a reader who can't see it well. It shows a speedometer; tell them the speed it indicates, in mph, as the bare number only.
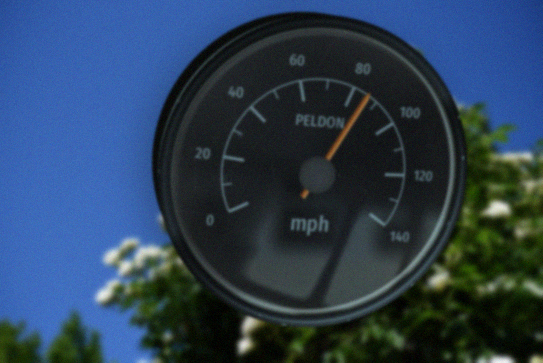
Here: 85
